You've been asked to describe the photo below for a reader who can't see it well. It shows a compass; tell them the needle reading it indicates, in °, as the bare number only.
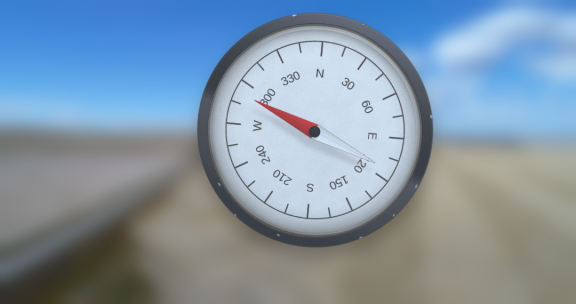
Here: 292.5
